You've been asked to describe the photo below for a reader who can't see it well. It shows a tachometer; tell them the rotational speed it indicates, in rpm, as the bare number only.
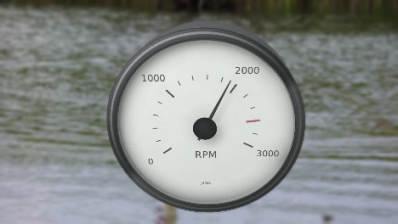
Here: 1900
